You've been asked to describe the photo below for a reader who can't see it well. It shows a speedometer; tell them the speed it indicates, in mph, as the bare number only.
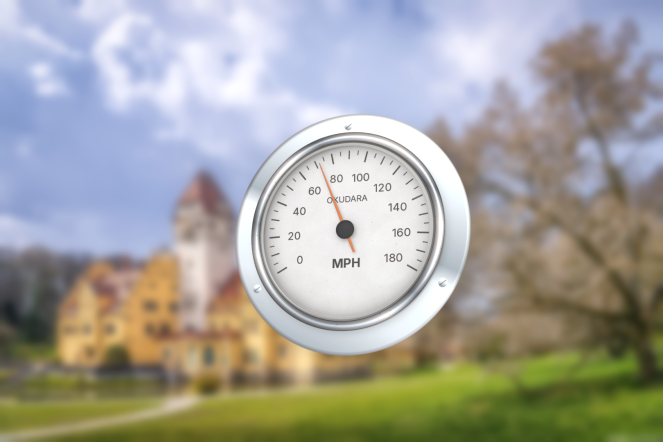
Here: 72.5
